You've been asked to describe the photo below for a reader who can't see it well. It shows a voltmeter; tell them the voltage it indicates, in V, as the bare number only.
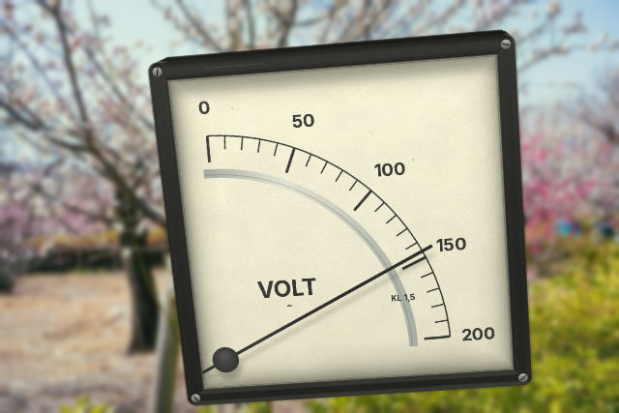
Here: 145
